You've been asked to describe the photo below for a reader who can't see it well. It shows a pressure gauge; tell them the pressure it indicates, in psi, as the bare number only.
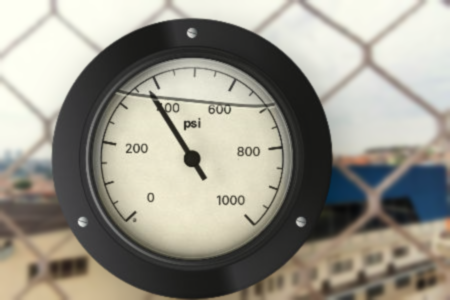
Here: 375
